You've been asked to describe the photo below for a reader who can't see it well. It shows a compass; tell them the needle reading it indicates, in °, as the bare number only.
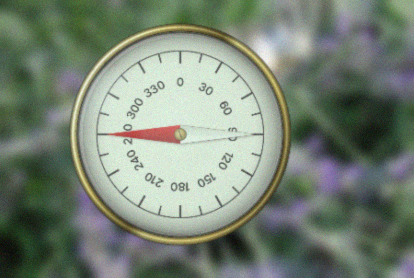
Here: 270
